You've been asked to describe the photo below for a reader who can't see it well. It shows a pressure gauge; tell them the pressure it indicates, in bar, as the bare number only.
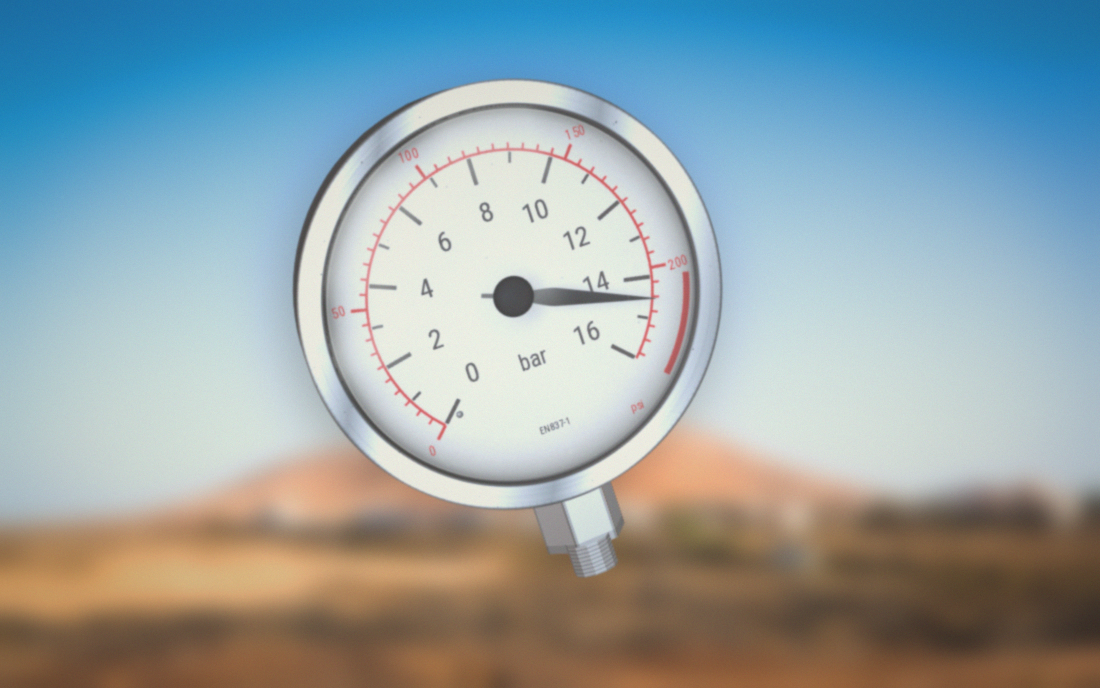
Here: 14.5
